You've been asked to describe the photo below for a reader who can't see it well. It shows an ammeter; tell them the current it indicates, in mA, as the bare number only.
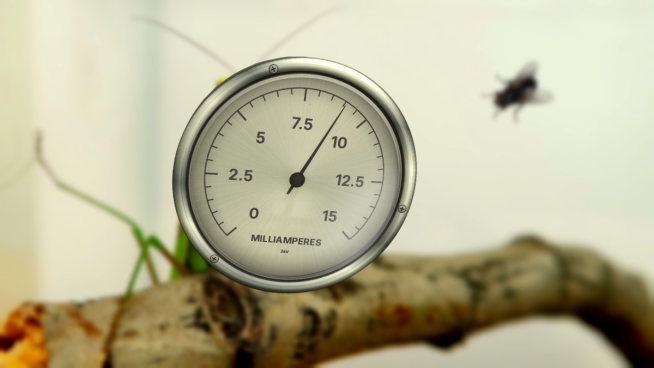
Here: 9
